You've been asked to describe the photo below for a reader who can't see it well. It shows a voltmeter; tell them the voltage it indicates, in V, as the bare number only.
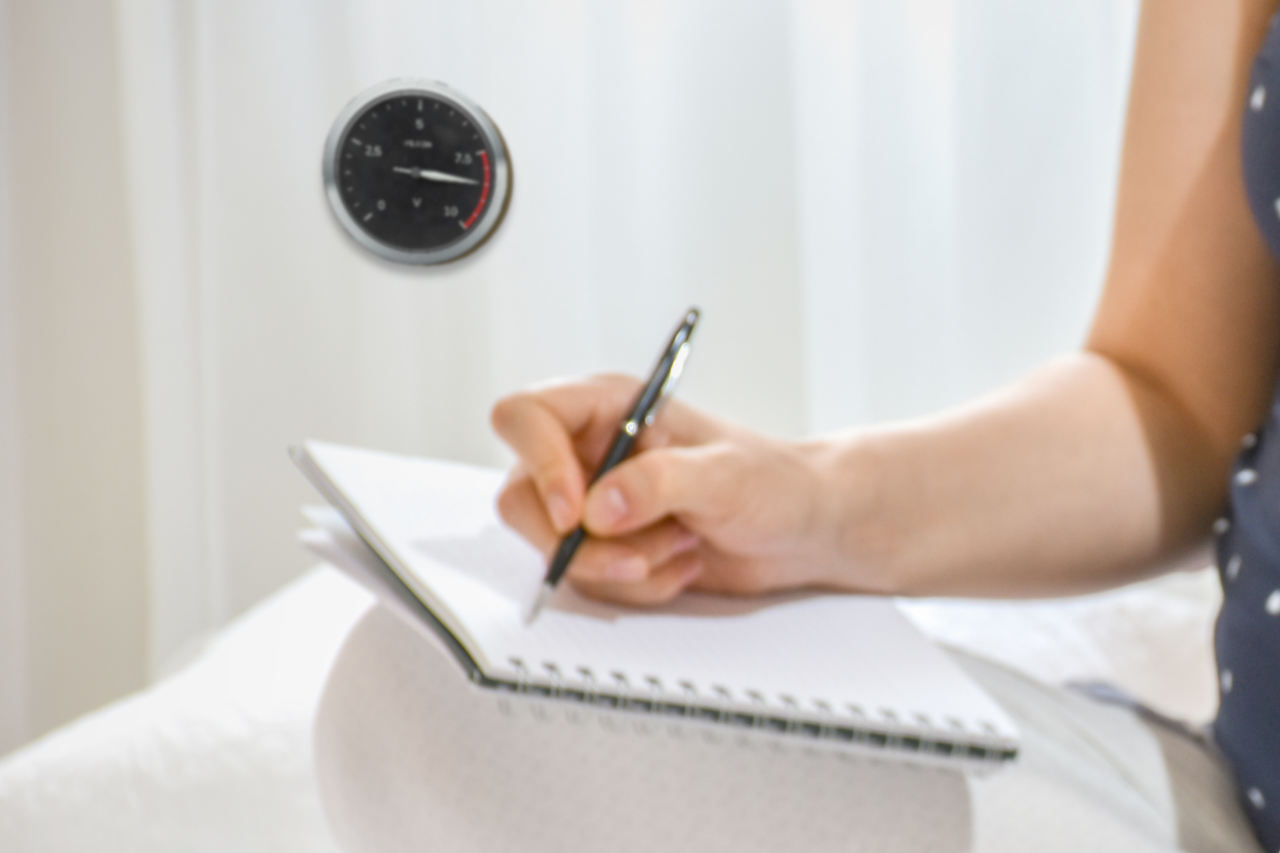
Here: 8.5
